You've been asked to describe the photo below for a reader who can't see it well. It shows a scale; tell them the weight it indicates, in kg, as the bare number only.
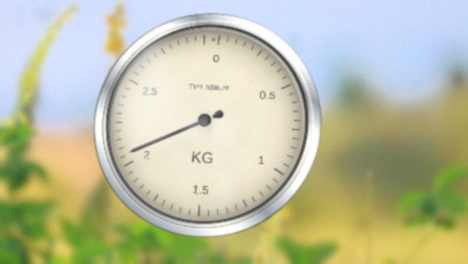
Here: 2.05
